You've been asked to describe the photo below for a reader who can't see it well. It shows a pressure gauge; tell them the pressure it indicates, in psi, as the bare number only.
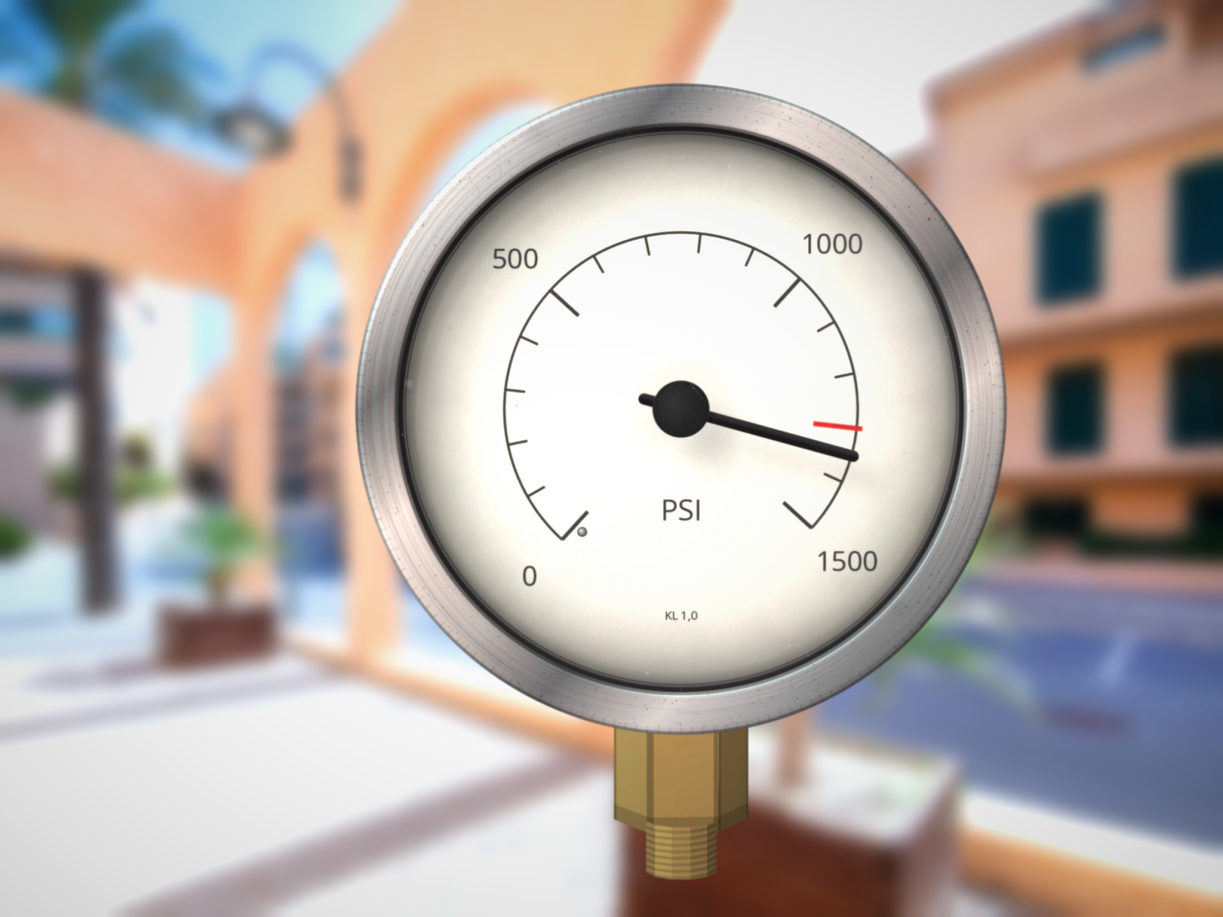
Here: 1350
